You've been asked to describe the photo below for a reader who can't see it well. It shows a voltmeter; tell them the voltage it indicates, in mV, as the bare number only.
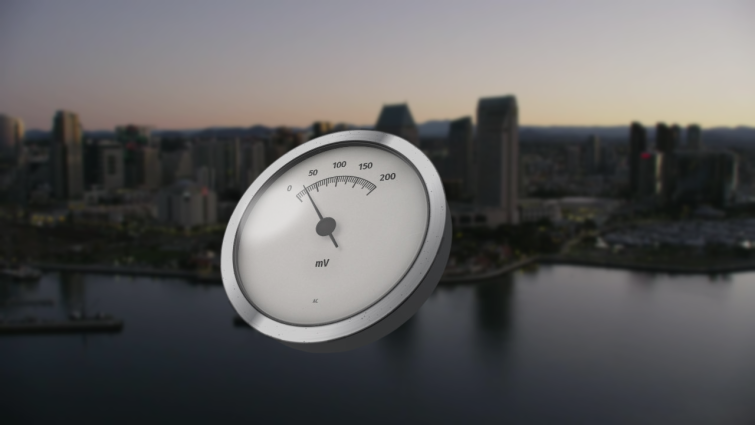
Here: 25
